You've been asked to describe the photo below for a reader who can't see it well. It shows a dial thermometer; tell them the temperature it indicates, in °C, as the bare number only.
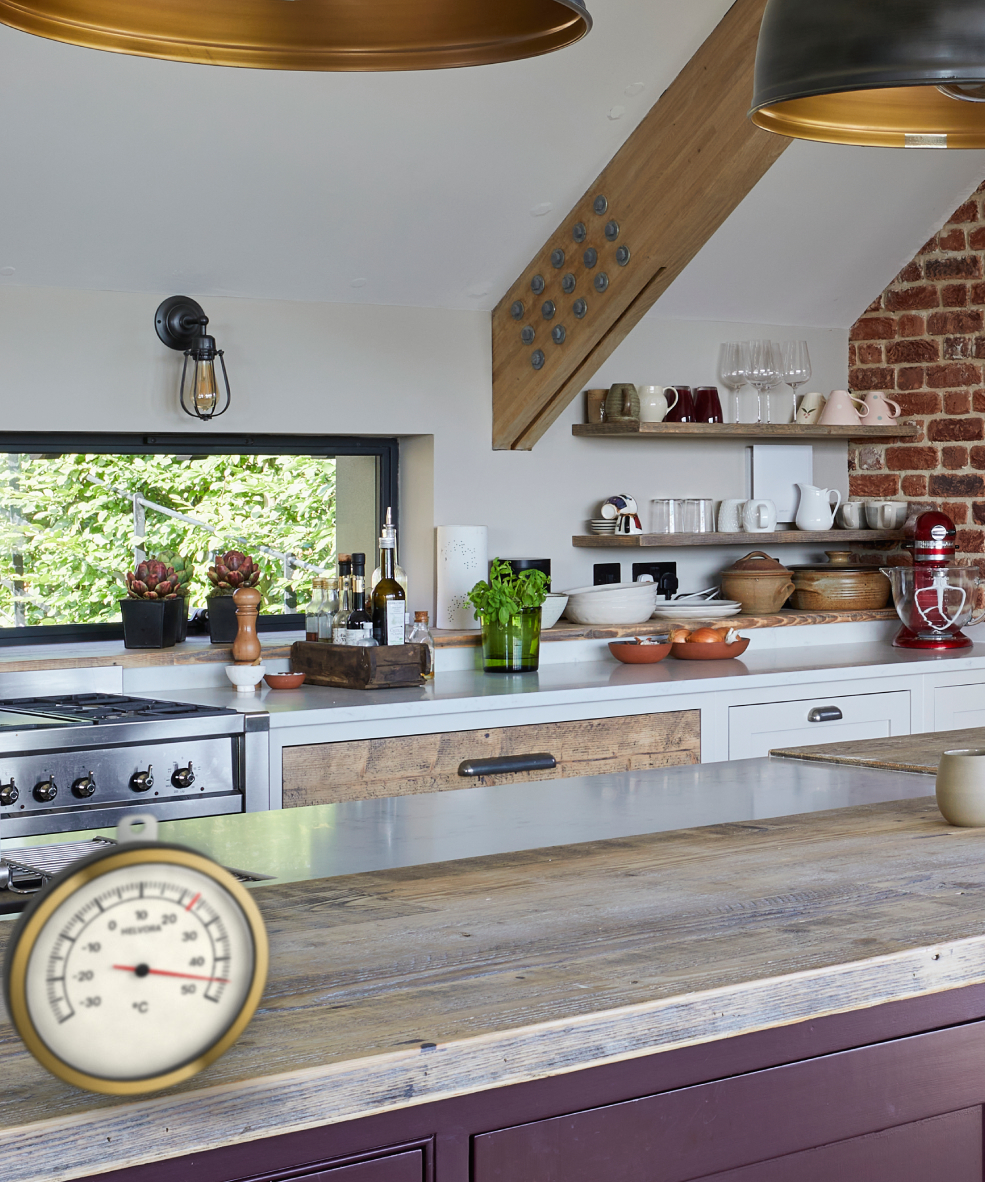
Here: 45
